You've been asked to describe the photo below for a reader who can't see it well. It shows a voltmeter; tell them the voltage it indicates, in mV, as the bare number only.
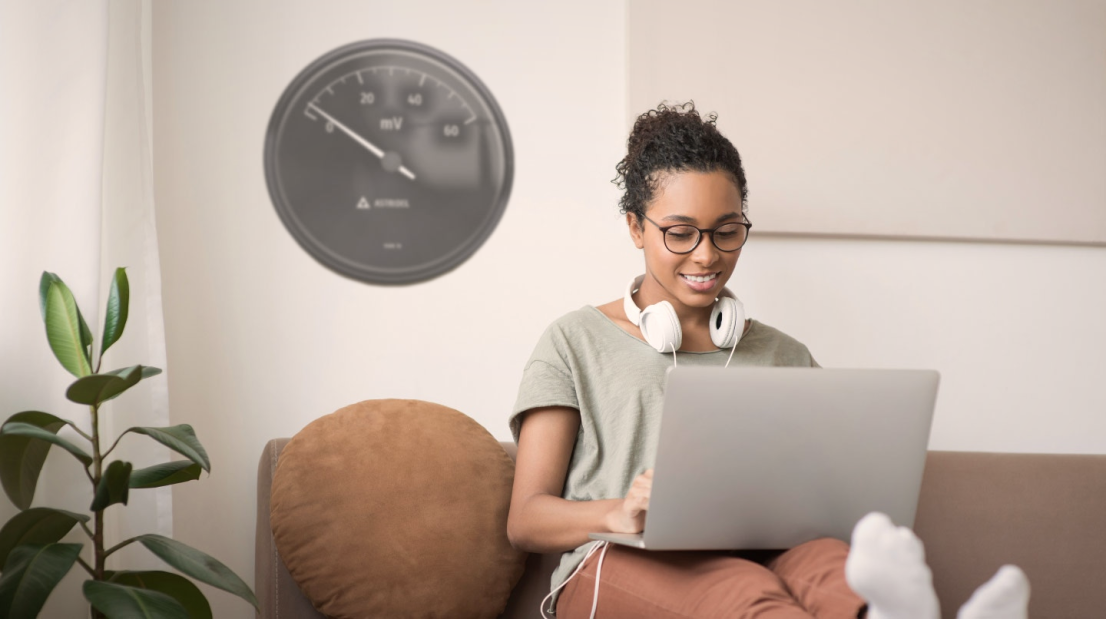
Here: 2.5
